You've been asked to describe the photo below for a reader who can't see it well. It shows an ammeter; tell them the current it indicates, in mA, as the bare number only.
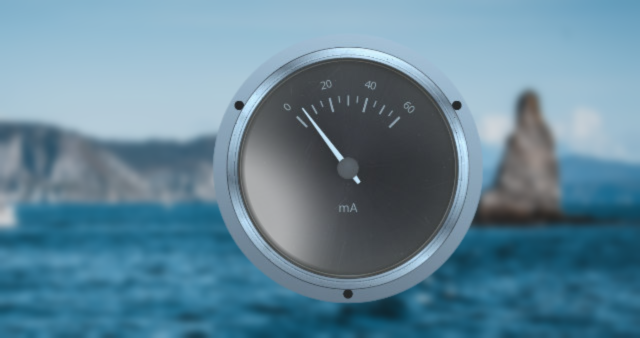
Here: 5
